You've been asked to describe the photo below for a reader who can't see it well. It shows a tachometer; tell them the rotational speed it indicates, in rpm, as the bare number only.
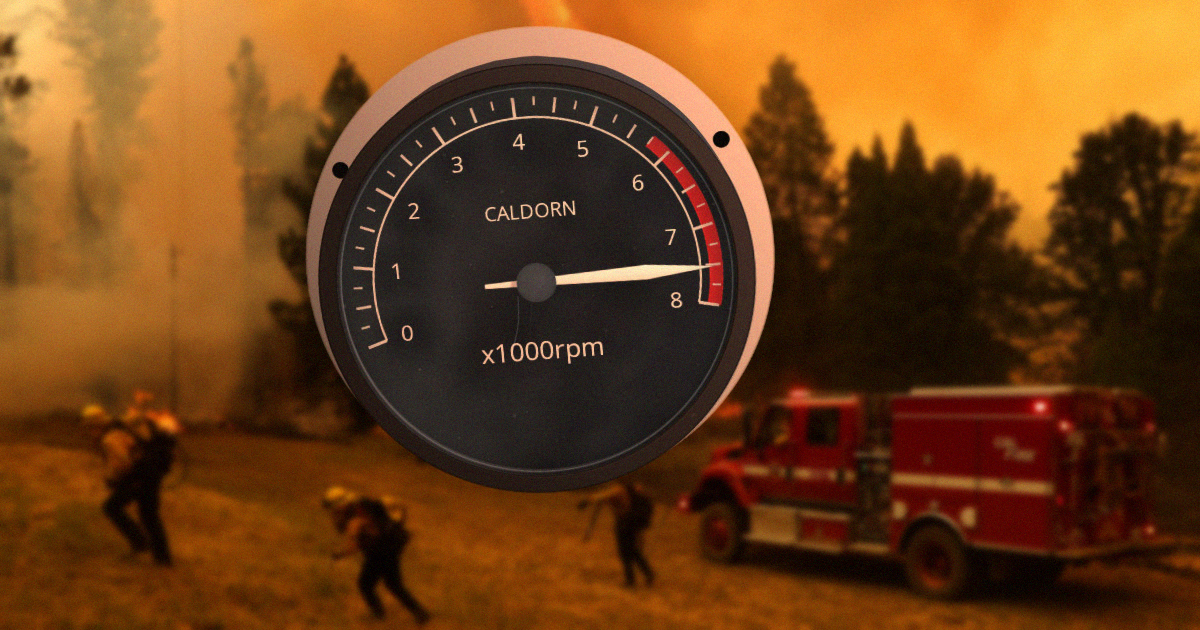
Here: 7500
